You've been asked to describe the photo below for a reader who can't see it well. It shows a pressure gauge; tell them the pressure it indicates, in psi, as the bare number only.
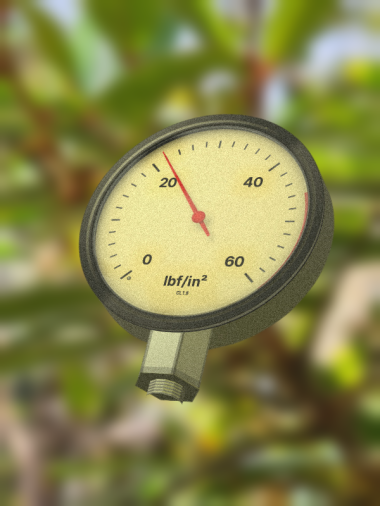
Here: 22
